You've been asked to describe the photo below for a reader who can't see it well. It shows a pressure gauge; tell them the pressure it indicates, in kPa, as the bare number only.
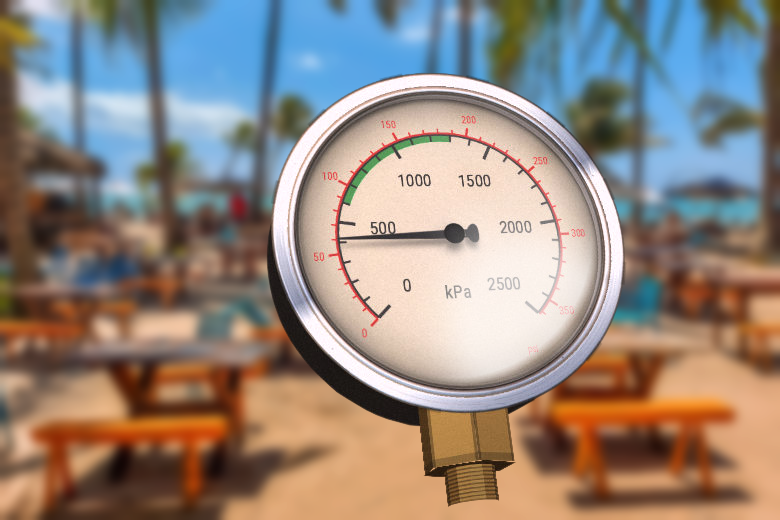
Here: 400
